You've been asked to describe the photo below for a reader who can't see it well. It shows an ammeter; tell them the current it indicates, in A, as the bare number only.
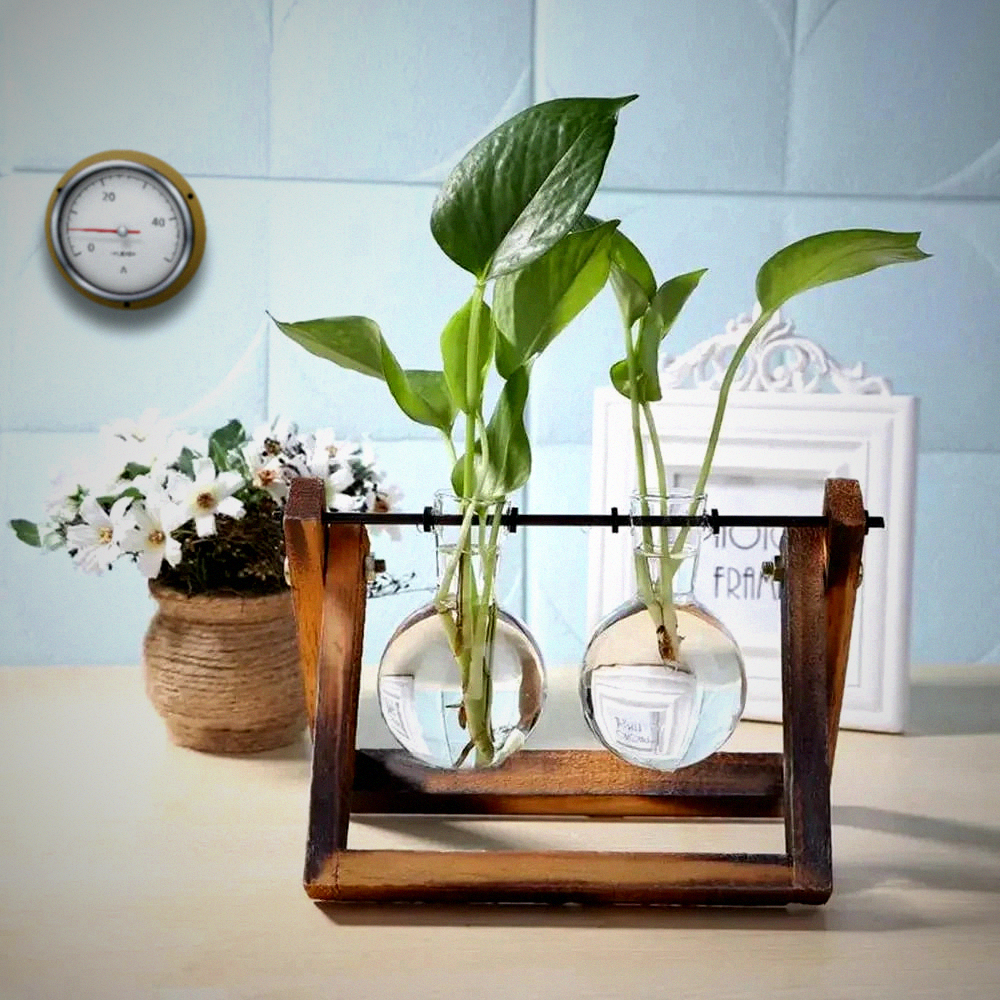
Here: 6
